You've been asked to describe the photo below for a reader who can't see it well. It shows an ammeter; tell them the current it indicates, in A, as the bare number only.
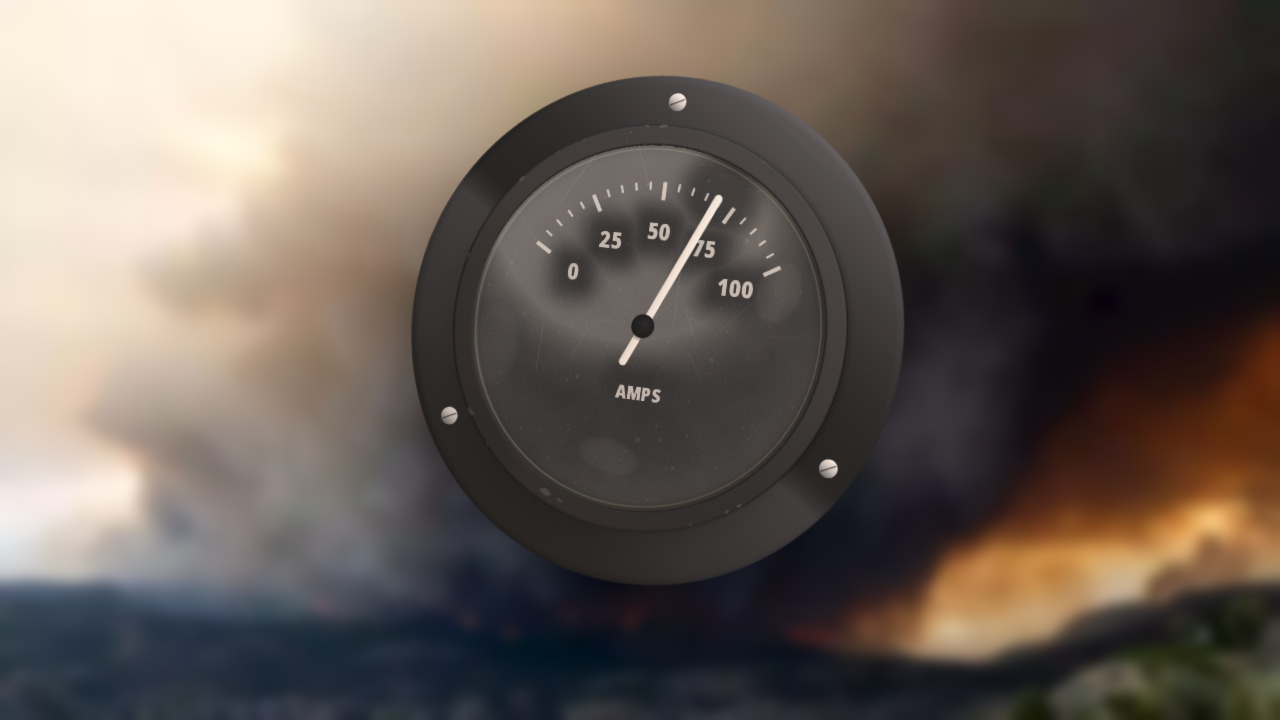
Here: 70
